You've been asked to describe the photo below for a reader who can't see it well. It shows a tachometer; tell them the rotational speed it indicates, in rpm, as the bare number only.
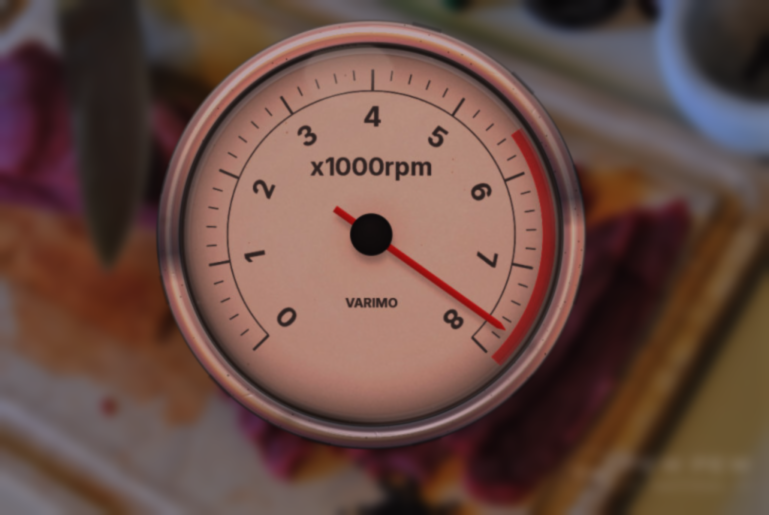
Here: 7700
